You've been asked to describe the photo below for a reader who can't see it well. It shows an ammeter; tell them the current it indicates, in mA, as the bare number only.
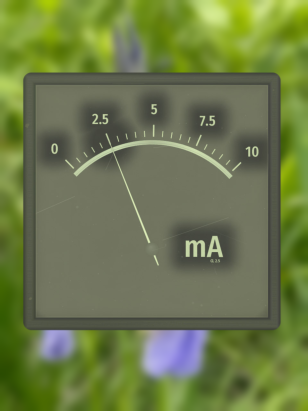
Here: 2.5
